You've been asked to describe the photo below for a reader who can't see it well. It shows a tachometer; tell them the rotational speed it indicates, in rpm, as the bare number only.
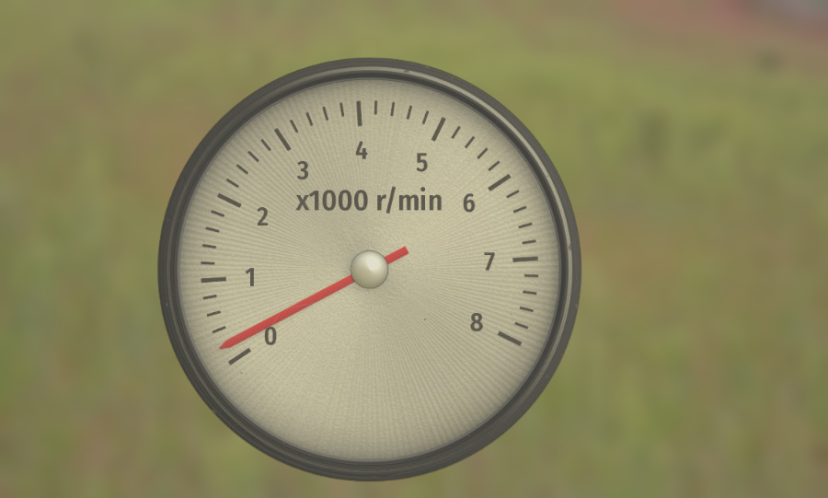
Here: 200
